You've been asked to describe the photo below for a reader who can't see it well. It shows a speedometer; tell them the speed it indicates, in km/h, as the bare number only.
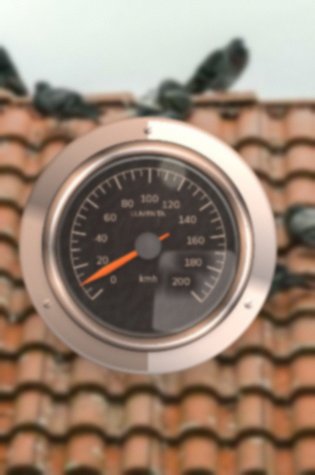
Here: 10
